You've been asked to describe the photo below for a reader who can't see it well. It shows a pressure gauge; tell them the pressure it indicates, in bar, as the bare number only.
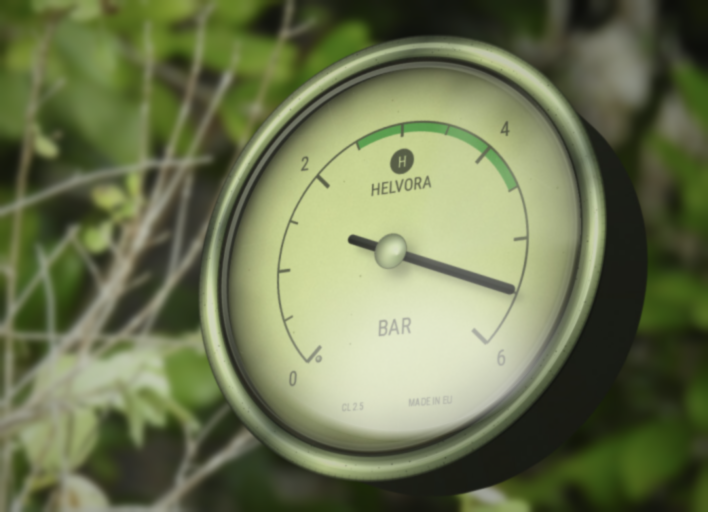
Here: 5.5
